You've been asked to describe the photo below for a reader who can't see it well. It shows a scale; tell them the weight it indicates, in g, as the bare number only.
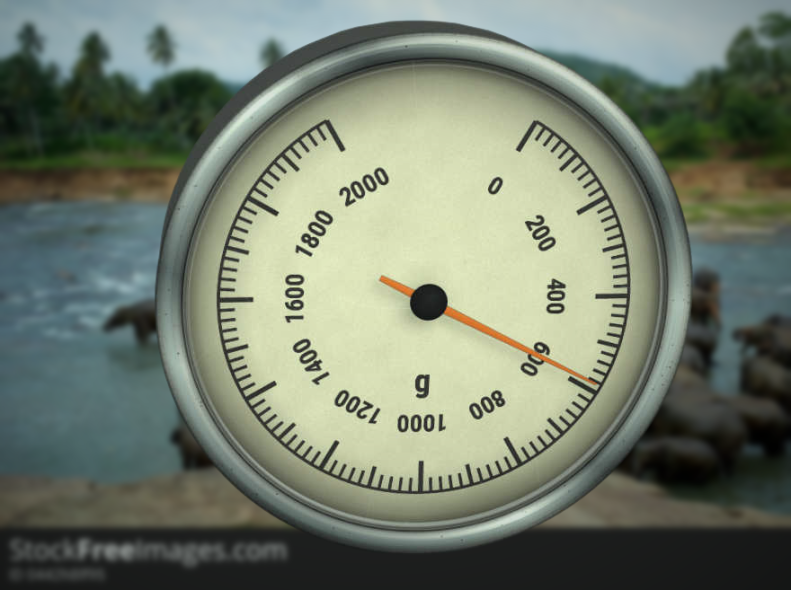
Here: 580
